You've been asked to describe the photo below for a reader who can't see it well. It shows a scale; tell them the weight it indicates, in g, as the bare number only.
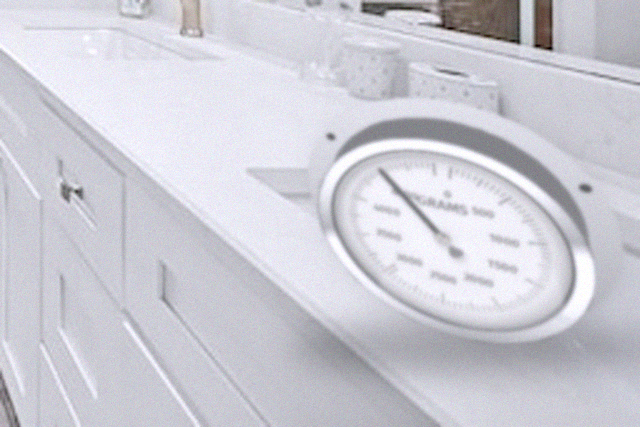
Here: 4500
